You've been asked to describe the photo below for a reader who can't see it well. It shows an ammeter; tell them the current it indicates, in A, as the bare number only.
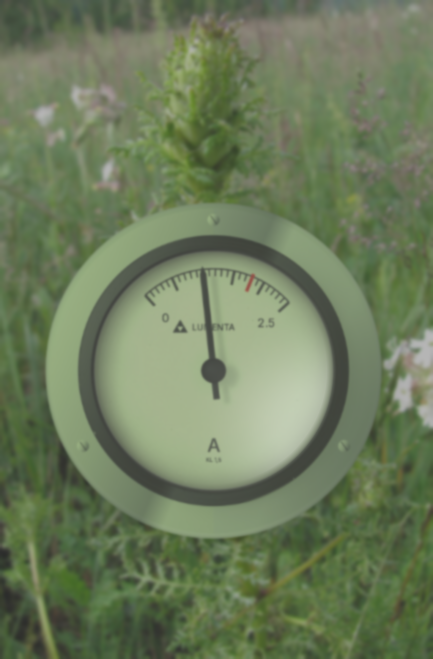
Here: 1
